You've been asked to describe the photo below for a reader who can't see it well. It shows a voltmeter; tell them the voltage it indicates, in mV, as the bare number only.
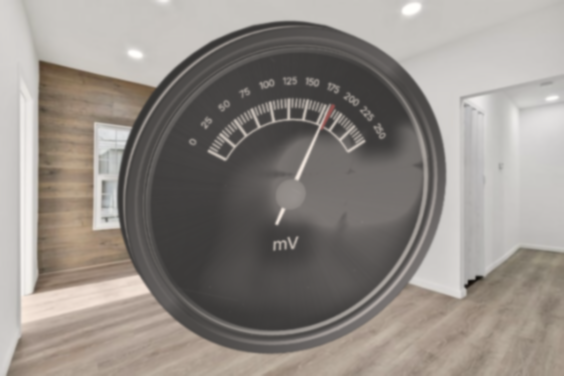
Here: 175
